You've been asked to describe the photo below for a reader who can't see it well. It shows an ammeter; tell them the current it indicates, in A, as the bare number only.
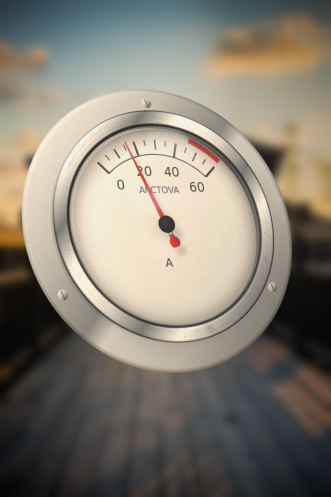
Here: 15
